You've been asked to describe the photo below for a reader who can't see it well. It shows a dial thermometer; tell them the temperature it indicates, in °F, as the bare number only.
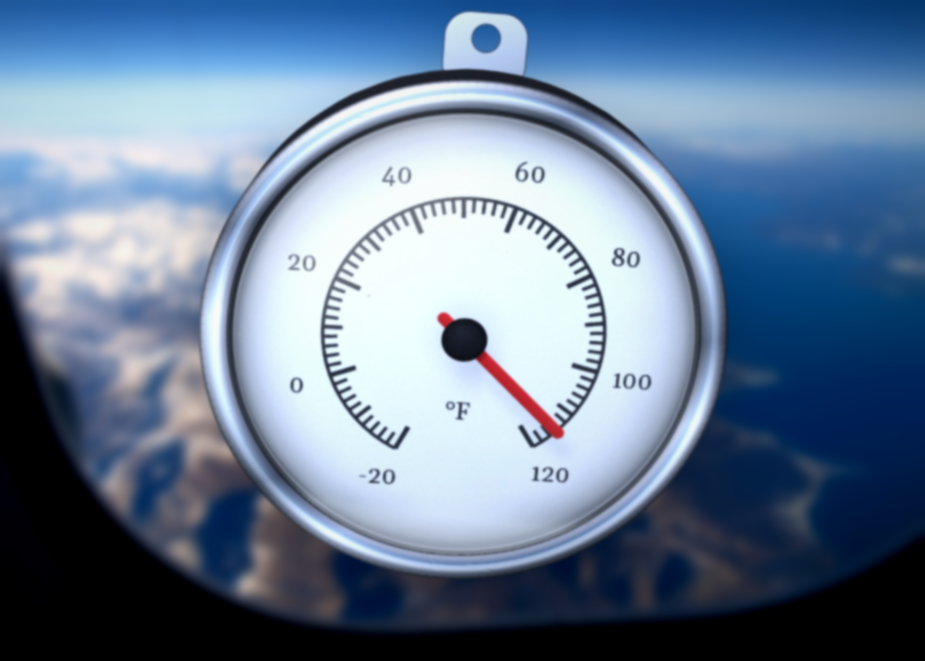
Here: 114
